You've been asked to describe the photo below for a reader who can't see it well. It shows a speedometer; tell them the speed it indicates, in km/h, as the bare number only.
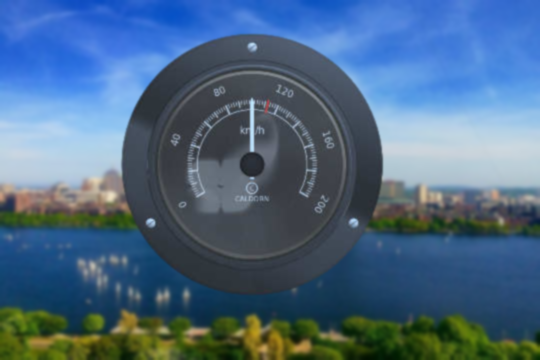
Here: 100
